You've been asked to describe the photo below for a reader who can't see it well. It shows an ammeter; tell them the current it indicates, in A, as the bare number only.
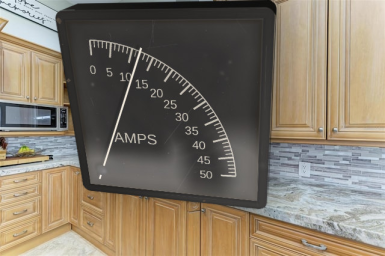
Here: 12
